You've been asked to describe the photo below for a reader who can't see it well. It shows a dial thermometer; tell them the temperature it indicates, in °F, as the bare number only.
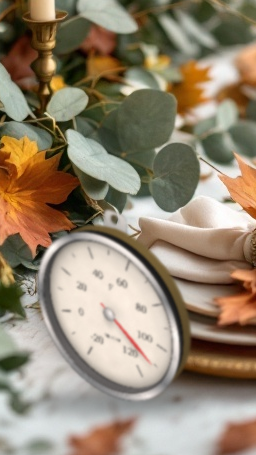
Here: 110
